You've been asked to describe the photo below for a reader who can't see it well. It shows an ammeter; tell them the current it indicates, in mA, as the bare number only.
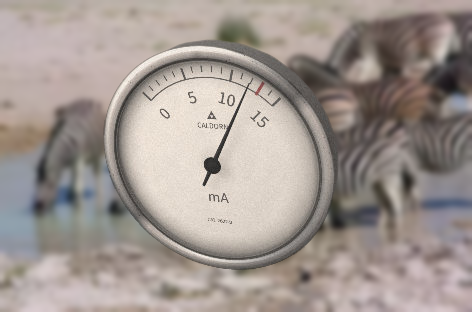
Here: 12
